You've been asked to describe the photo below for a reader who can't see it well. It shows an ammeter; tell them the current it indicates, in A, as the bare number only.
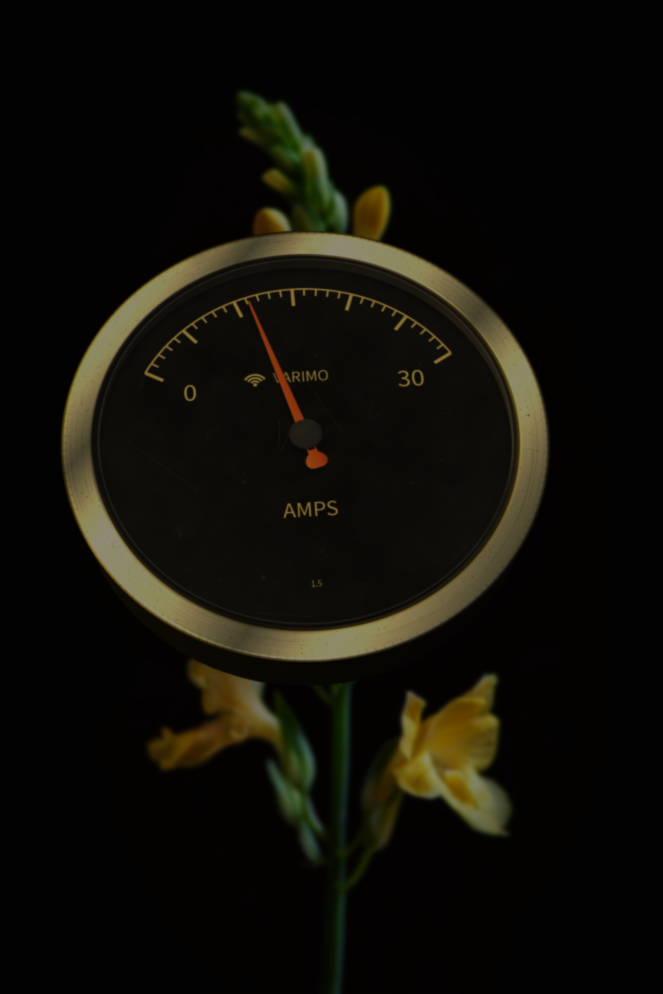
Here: 11
